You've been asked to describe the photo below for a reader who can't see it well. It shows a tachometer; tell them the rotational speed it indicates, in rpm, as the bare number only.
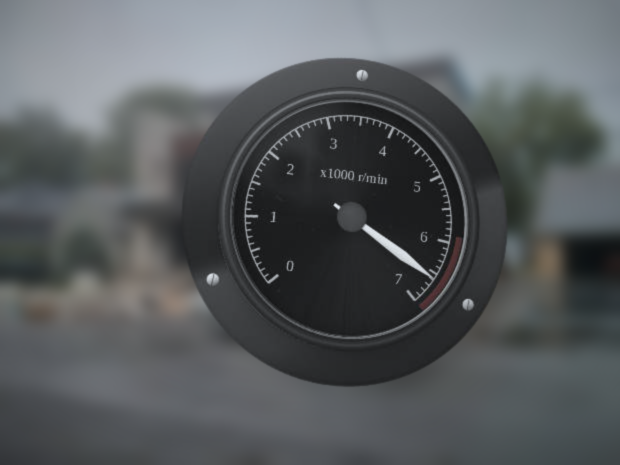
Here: 6600
